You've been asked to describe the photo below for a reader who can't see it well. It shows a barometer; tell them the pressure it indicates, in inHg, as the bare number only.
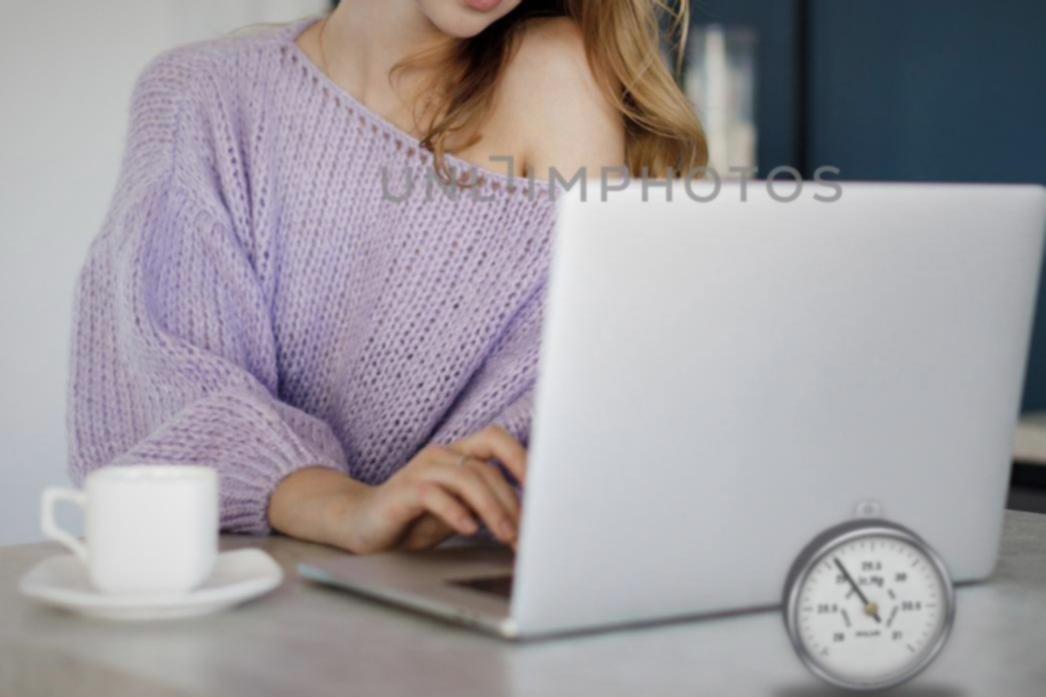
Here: 29.1
